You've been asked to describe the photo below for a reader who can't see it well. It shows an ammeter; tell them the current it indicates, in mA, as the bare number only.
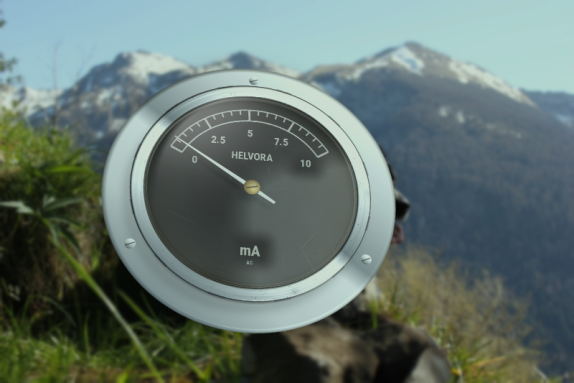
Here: 0.5
